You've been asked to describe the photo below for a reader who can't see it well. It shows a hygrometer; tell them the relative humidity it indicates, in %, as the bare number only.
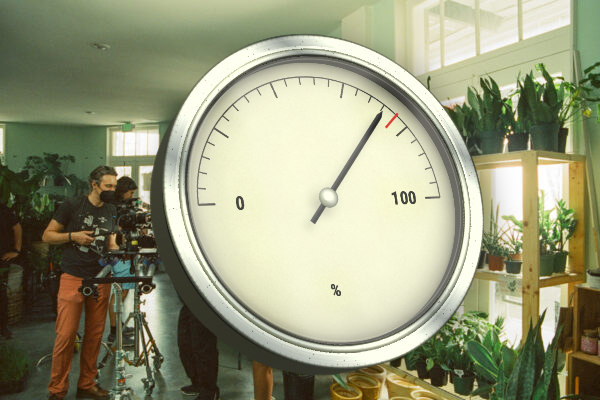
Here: 72
